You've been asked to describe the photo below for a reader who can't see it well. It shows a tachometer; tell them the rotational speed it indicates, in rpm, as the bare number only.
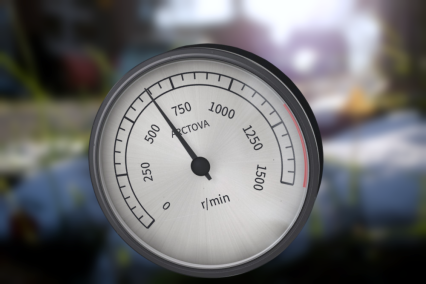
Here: 650
